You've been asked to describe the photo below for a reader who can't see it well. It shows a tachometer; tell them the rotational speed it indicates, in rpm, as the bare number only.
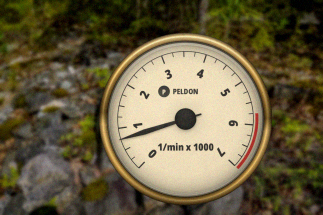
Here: 750
